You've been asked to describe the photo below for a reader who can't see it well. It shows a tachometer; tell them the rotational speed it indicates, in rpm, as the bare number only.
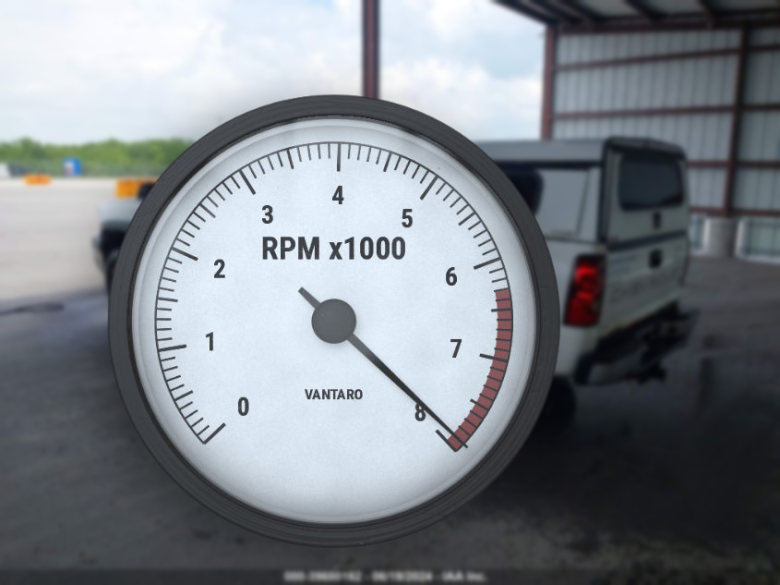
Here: 7900
